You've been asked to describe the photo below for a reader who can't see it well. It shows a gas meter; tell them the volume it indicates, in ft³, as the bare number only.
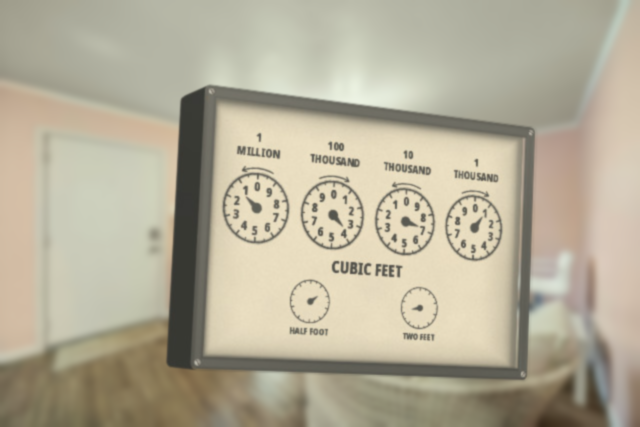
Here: 137100
